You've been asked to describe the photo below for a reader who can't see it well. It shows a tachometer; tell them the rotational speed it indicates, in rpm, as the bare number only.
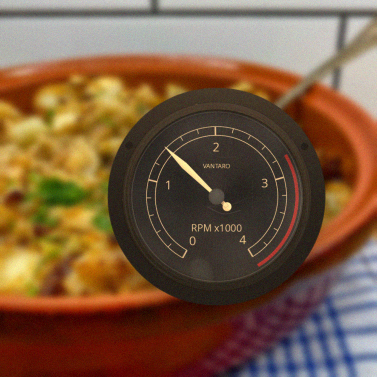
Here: 1400
